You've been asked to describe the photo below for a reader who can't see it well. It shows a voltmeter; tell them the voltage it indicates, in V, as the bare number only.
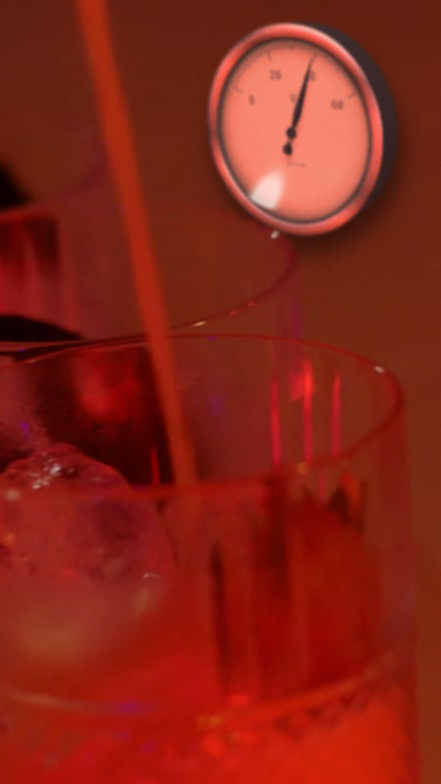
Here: 40
